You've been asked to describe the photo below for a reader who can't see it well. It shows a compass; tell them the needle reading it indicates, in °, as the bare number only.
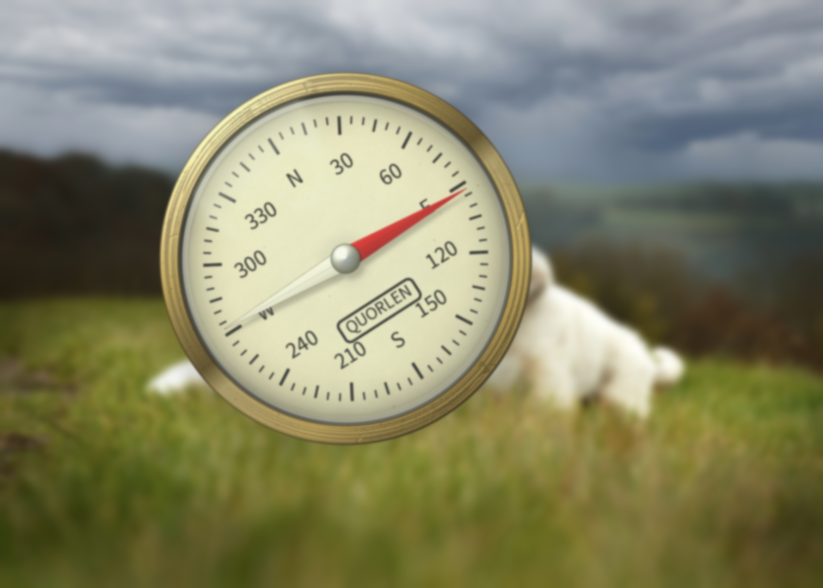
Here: 92.5
